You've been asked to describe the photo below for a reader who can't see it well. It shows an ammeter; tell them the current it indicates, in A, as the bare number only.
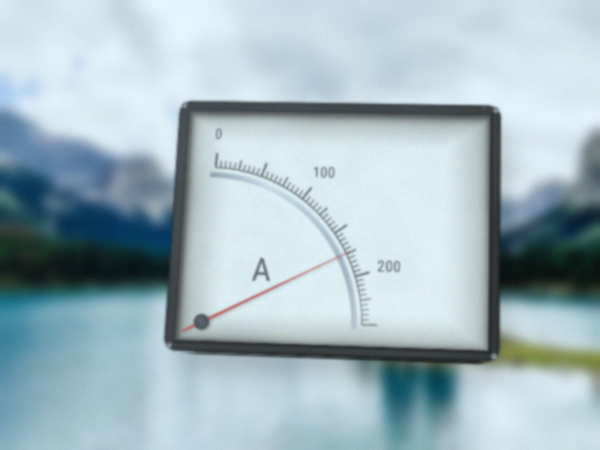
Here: 175
